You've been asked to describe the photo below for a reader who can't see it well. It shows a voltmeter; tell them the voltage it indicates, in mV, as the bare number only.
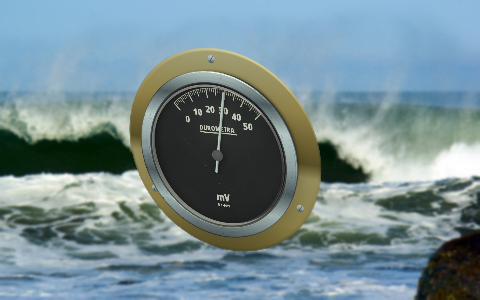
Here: 30
